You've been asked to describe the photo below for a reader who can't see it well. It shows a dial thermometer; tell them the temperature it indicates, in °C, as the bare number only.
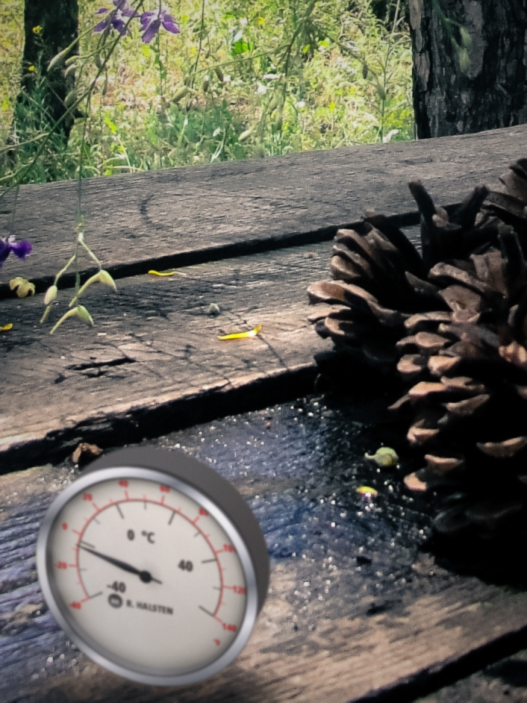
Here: -20
